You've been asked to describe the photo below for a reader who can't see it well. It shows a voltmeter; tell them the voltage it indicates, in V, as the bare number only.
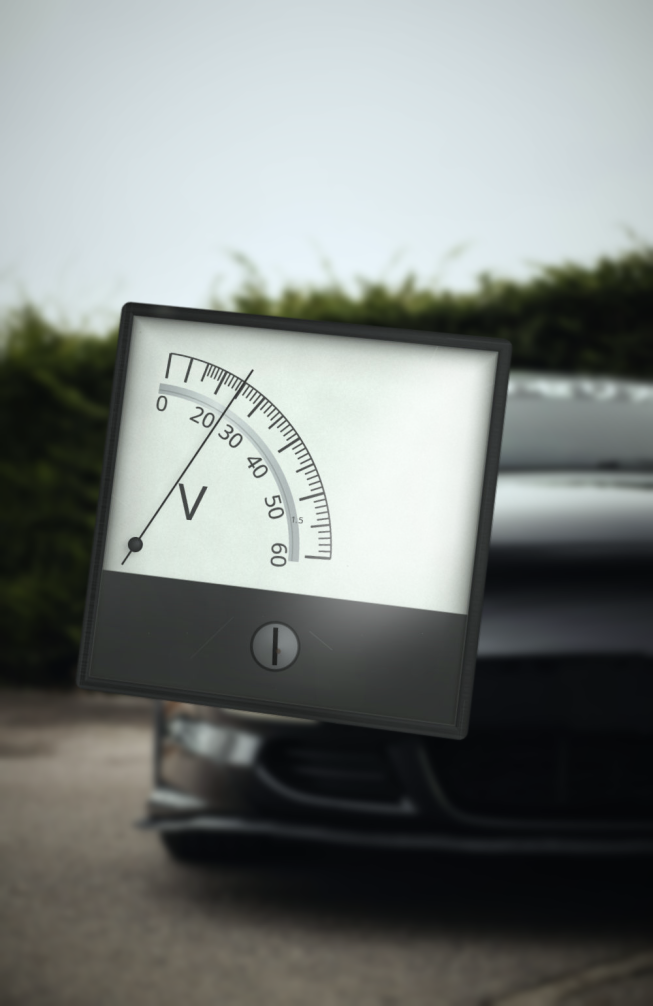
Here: 25
